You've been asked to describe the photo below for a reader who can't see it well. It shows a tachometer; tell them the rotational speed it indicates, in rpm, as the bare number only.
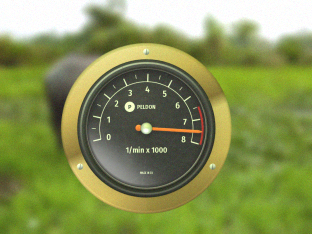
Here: 7500
